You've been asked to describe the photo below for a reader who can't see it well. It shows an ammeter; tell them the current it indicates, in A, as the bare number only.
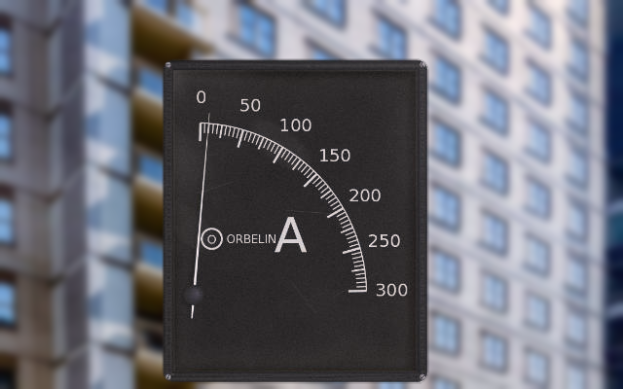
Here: 10
